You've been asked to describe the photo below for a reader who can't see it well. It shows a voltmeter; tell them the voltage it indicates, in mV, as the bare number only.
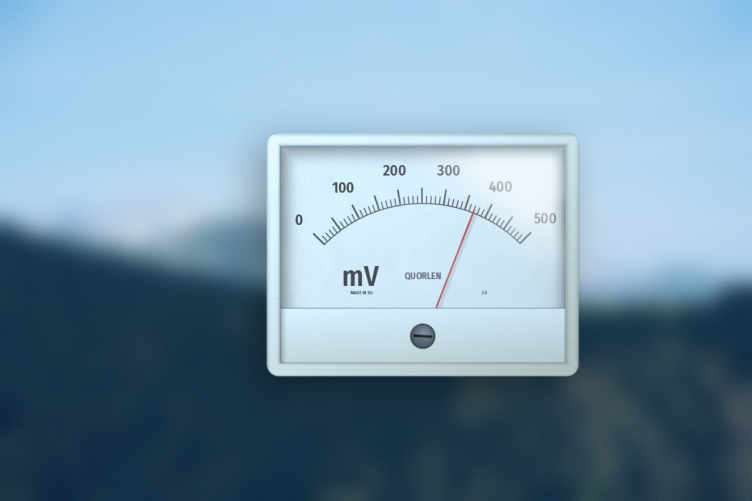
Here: 370
